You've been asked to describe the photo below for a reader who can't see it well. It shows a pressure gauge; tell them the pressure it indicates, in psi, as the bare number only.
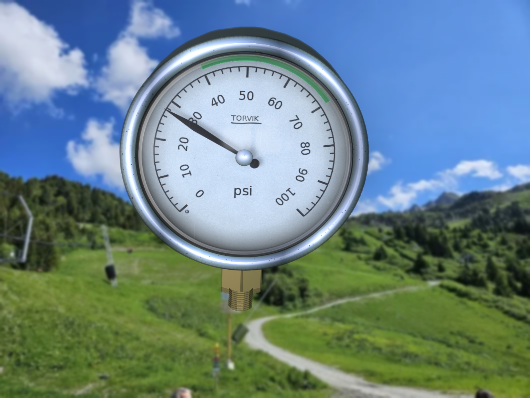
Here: 28
